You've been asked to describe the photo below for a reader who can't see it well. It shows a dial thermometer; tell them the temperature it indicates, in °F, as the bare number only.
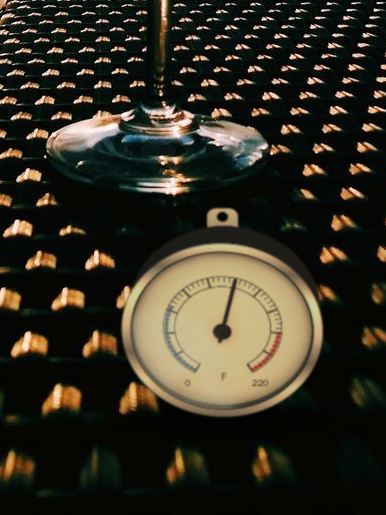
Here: 120
